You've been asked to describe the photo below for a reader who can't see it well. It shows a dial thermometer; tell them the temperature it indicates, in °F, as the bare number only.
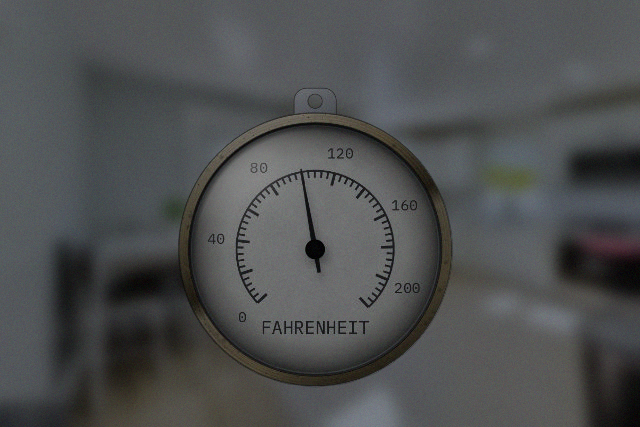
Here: 100
